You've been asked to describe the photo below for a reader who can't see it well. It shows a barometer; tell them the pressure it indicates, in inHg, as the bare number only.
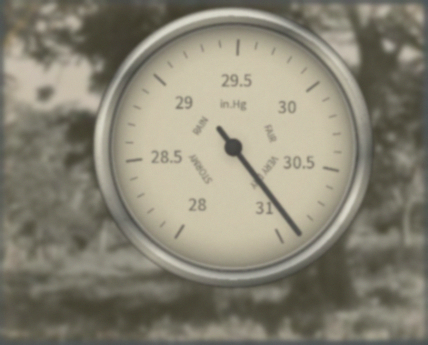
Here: 30.9
